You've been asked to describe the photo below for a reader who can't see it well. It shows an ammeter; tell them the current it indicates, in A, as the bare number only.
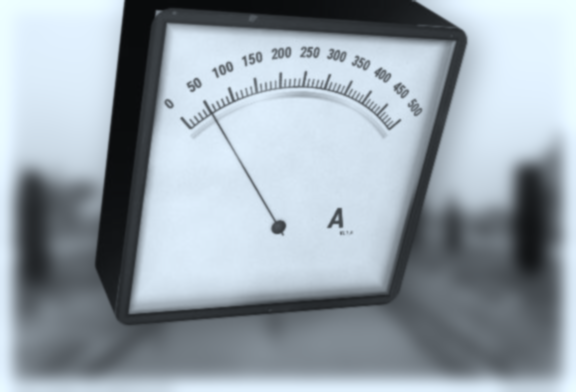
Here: 50
